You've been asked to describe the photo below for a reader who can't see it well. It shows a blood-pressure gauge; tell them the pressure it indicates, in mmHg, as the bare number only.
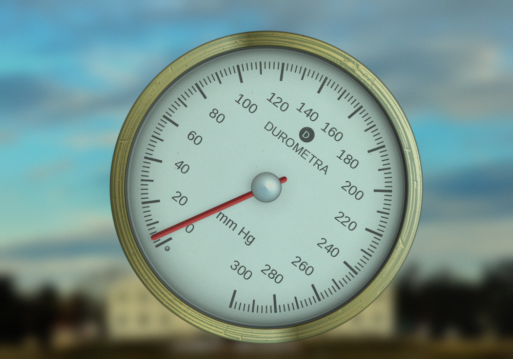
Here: 4
